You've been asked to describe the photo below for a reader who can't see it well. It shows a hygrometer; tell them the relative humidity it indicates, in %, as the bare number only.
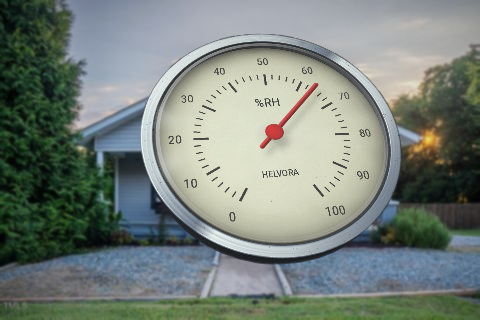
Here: 64
